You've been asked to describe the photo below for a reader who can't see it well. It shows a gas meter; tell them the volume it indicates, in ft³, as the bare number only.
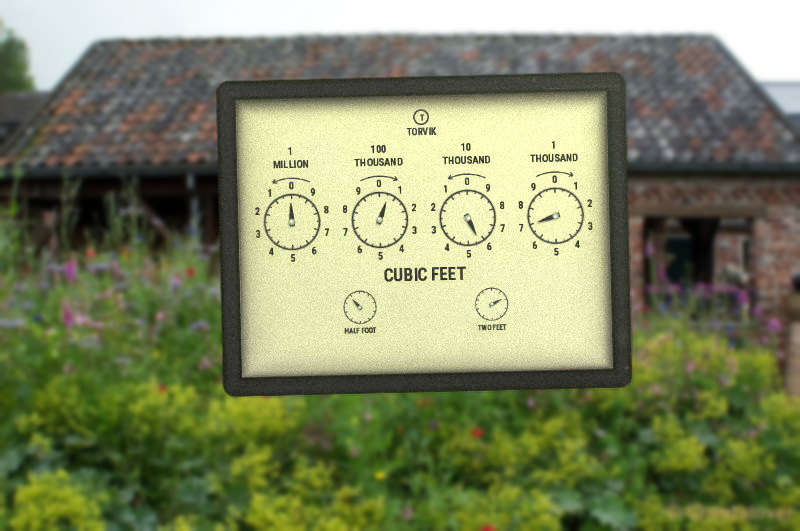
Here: 5700
